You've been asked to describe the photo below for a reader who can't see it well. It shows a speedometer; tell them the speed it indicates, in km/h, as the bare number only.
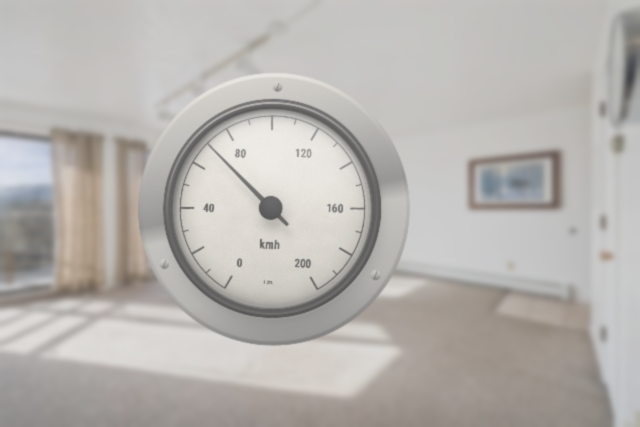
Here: 70
